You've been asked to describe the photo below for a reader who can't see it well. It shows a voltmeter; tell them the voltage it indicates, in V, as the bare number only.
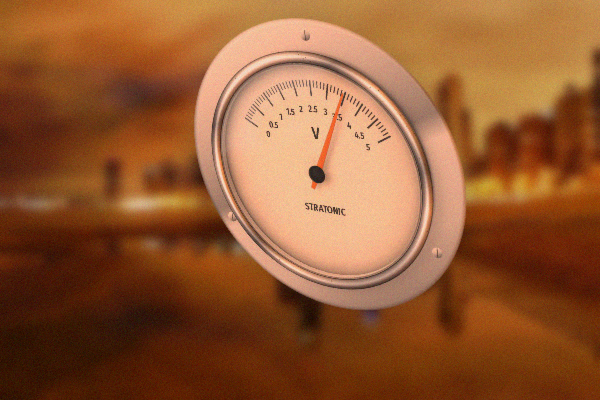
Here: 3.5
